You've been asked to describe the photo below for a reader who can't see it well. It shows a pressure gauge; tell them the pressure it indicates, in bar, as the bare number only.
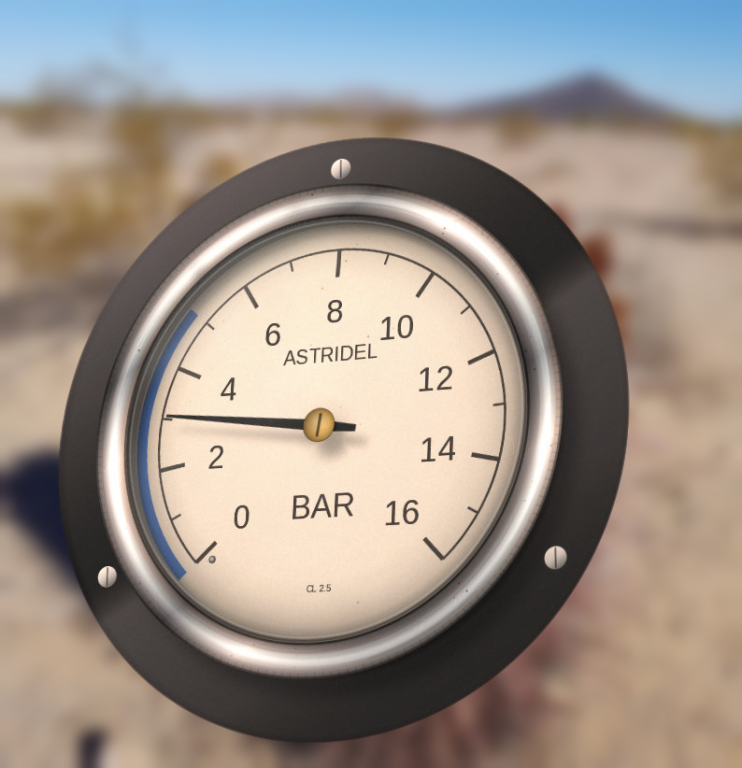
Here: 3
